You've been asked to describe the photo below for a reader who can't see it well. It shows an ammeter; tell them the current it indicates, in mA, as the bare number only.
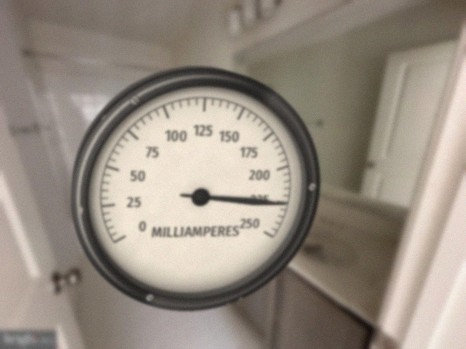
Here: 225
